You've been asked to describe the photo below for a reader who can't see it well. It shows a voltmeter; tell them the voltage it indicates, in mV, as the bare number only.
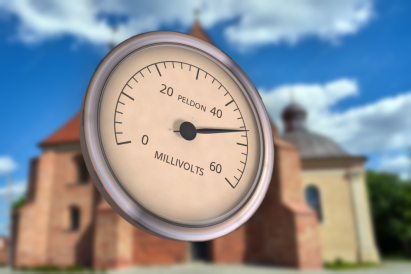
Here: 47
